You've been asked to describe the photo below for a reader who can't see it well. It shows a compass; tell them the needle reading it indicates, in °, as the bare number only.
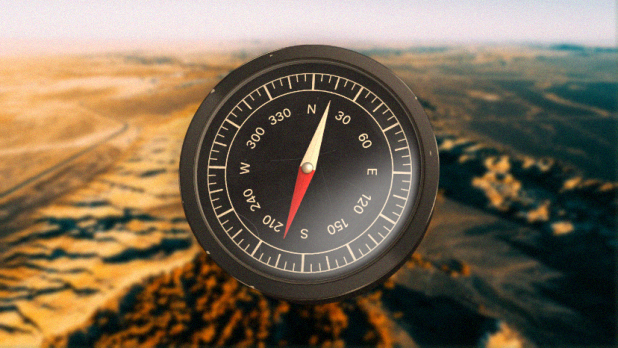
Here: 195
